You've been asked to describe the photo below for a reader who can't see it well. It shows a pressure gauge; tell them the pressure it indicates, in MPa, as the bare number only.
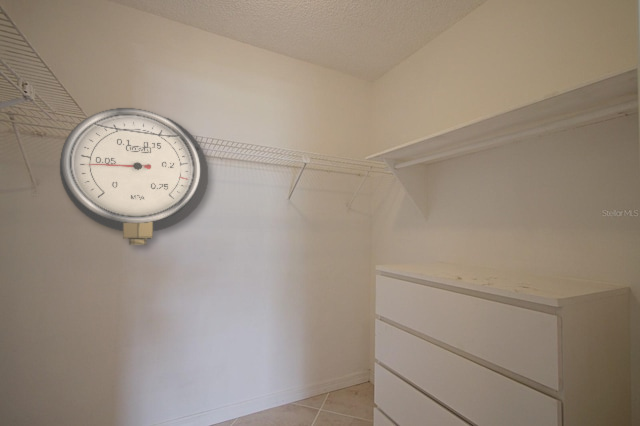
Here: 0.04
